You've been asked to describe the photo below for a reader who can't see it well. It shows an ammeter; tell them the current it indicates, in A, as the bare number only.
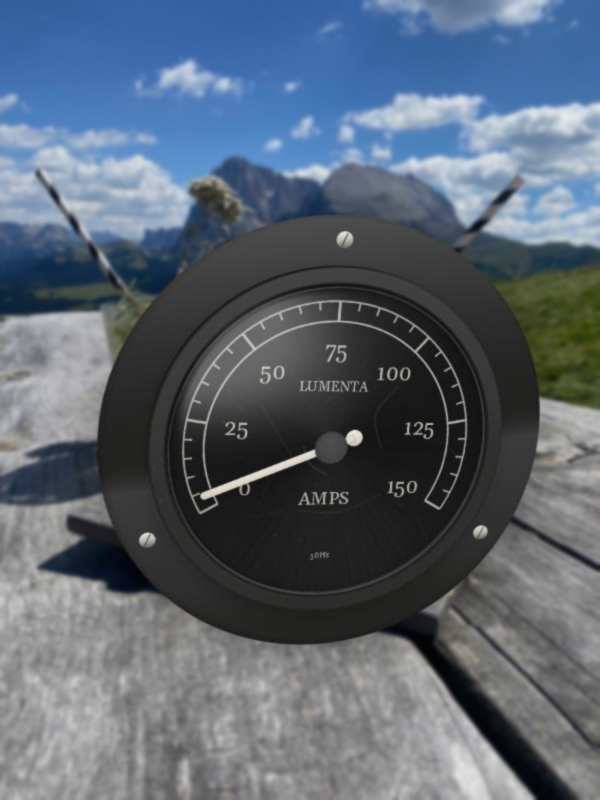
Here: 5
